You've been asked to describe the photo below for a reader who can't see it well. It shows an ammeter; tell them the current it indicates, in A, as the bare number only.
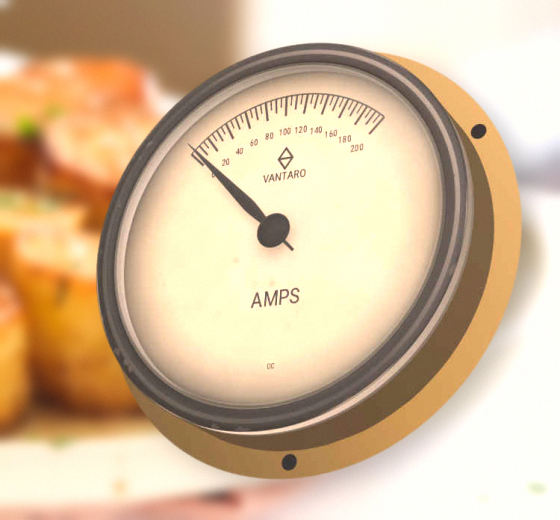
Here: 5
